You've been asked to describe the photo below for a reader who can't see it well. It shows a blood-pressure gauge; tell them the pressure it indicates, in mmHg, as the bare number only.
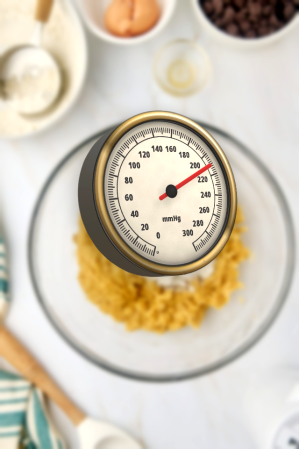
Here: 210
